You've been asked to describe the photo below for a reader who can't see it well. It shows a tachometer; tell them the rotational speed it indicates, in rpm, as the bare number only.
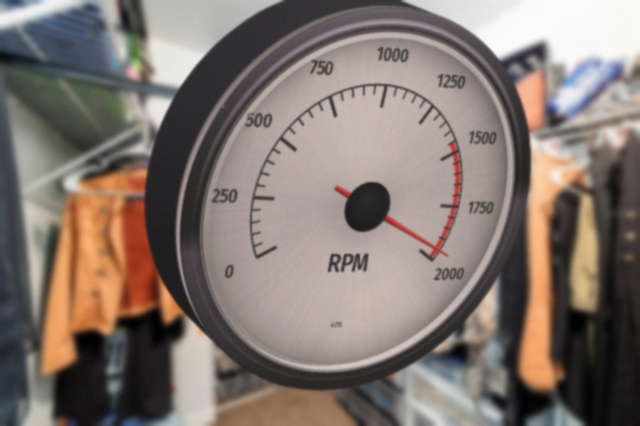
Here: 1950
